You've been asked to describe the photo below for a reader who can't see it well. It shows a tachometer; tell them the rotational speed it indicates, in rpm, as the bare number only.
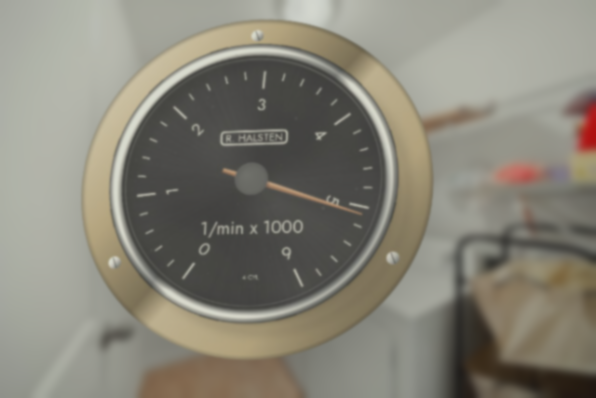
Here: 5100
